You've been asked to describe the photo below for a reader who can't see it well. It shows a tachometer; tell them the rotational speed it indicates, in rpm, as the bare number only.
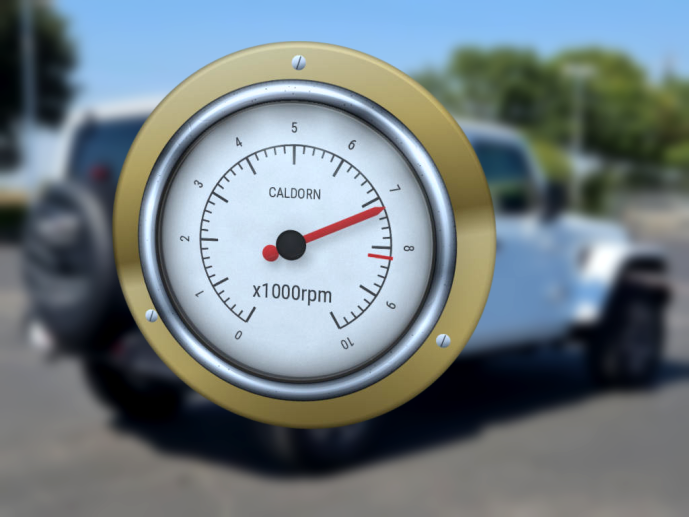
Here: 7200
